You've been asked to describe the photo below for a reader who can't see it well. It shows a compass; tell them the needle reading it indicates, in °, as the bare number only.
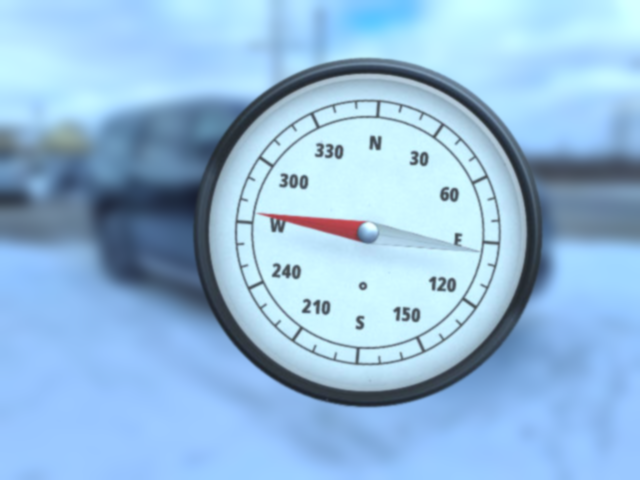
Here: 275
